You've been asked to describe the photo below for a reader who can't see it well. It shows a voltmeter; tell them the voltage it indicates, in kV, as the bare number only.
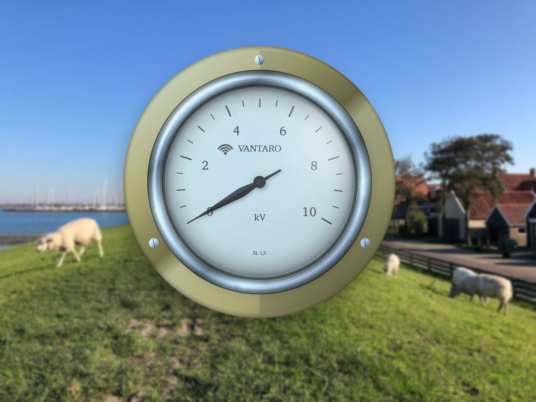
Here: 0
